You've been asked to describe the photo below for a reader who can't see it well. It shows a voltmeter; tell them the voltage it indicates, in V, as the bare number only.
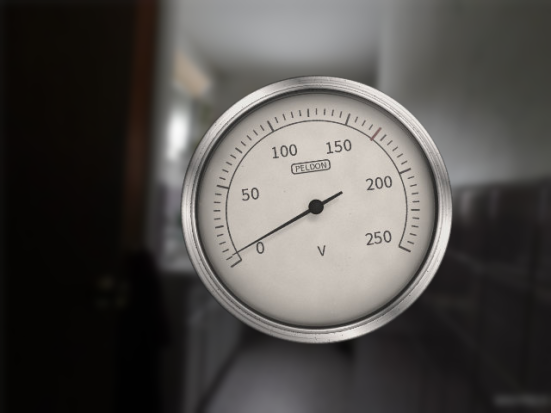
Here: 5
